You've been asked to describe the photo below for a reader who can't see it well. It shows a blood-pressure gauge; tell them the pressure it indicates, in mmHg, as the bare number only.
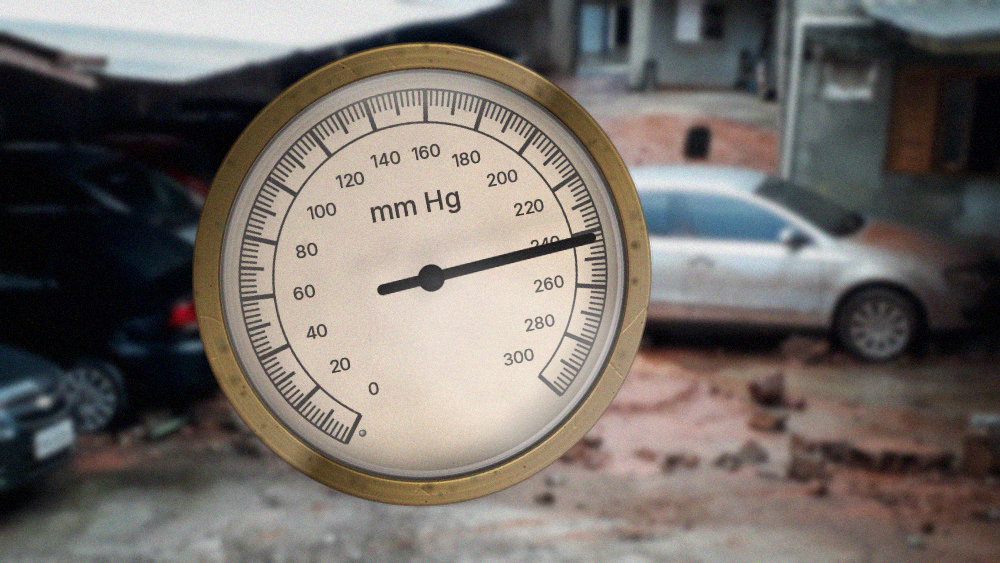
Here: 242
